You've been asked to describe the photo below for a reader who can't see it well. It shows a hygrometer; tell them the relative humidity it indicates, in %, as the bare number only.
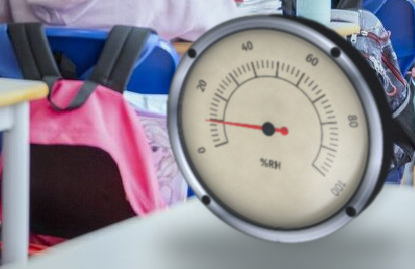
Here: 10
